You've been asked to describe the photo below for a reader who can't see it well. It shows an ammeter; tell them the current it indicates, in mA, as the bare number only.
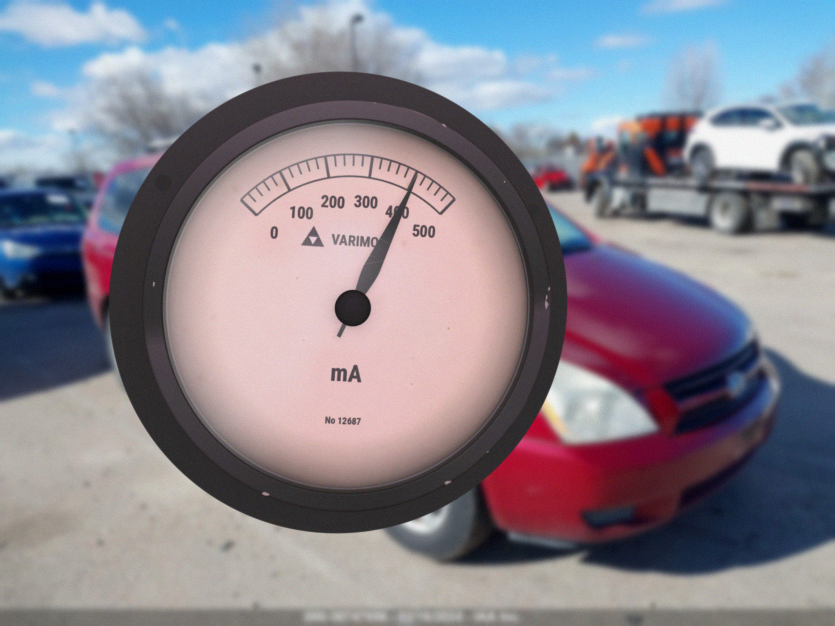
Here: 400
